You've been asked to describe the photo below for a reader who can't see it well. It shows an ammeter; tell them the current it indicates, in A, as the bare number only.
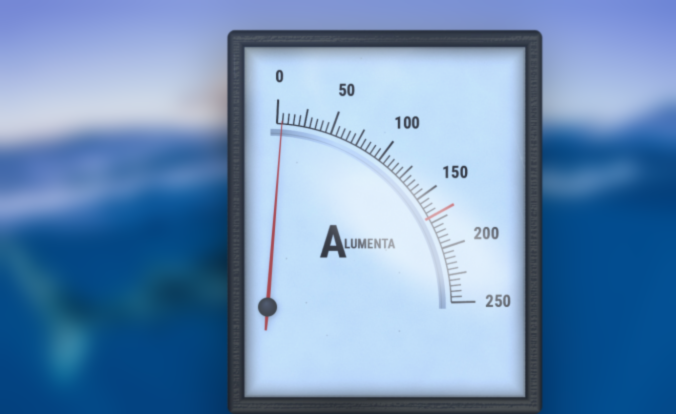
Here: 5
